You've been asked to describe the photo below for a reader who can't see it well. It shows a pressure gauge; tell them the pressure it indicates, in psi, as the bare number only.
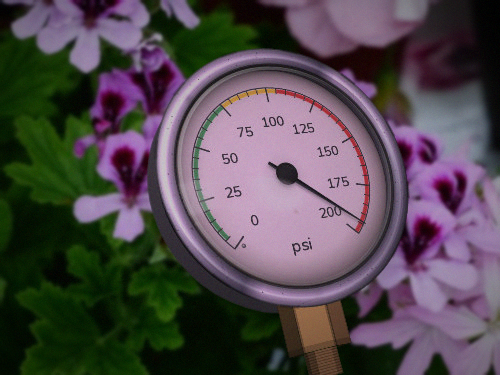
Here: 195
